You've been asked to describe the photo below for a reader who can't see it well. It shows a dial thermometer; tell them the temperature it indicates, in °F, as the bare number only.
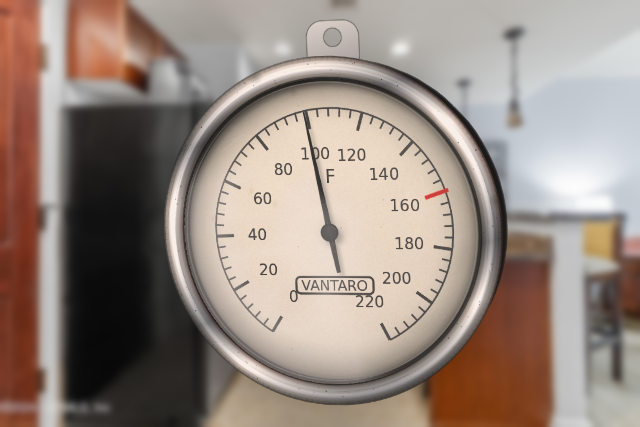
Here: 100
